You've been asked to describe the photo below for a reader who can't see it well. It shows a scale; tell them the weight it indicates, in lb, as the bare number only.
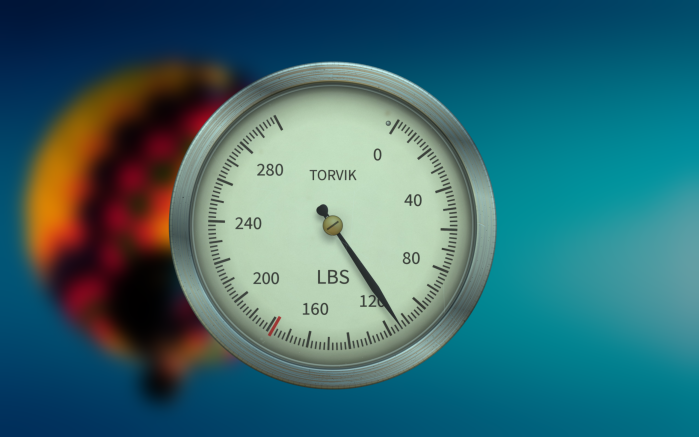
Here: 114
